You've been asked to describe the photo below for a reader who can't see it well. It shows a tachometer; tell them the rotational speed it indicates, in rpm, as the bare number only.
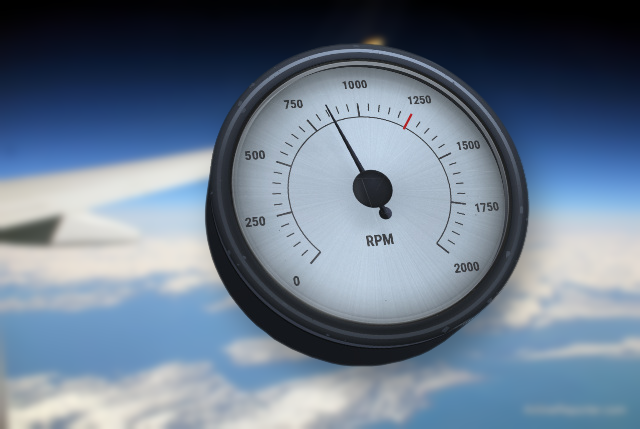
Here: 850
